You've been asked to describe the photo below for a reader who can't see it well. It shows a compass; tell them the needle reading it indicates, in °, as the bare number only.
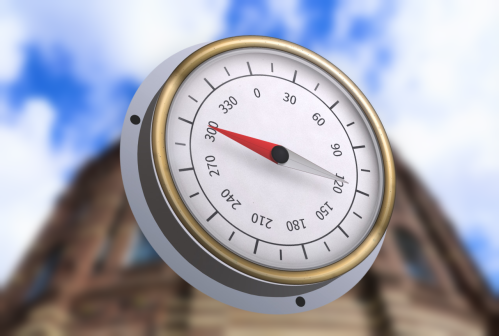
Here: 300
